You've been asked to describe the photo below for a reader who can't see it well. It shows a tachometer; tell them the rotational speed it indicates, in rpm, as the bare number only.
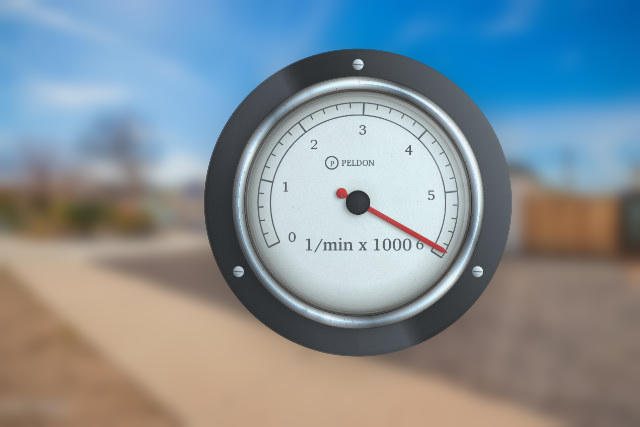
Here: 5900
